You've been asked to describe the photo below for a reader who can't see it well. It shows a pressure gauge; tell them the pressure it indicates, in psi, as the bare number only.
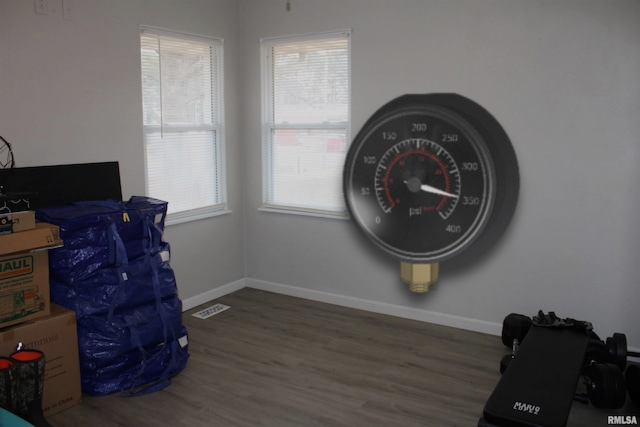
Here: 350
